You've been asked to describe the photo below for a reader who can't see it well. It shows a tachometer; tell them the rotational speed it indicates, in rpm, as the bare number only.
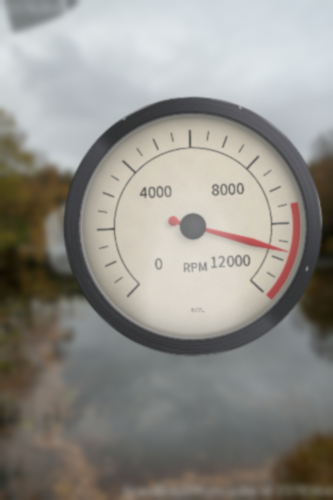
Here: 10750
